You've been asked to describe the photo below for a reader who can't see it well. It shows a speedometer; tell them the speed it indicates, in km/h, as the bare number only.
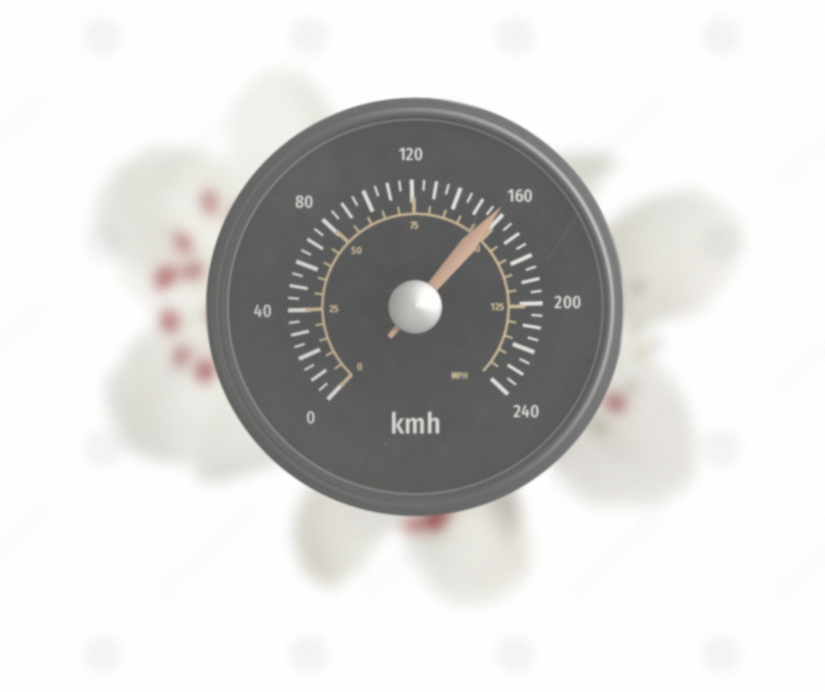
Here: 157.5
